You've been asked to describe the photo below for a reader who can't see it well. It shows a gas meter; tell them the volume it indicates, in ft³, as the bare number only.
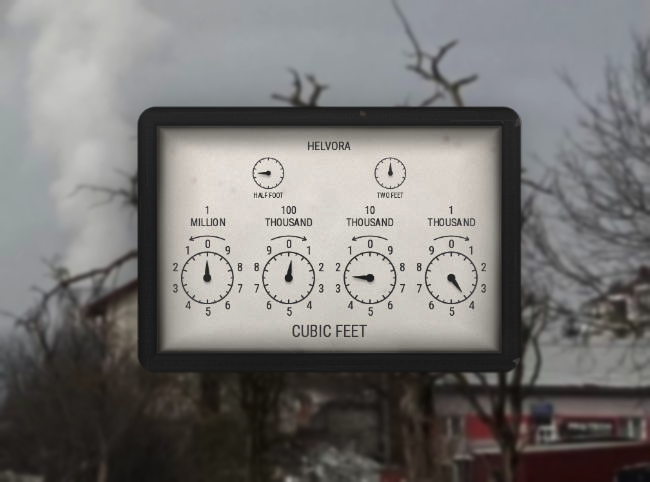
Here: 2400
